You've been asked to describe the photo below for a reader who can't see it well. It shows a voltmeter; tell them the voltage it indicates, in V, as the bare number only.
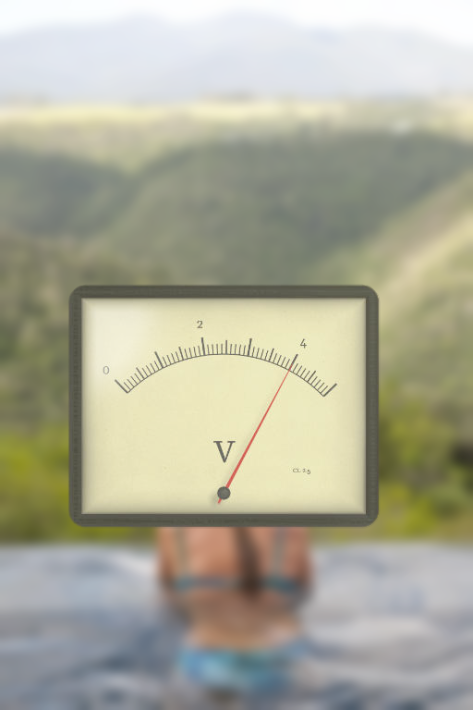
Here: 4
